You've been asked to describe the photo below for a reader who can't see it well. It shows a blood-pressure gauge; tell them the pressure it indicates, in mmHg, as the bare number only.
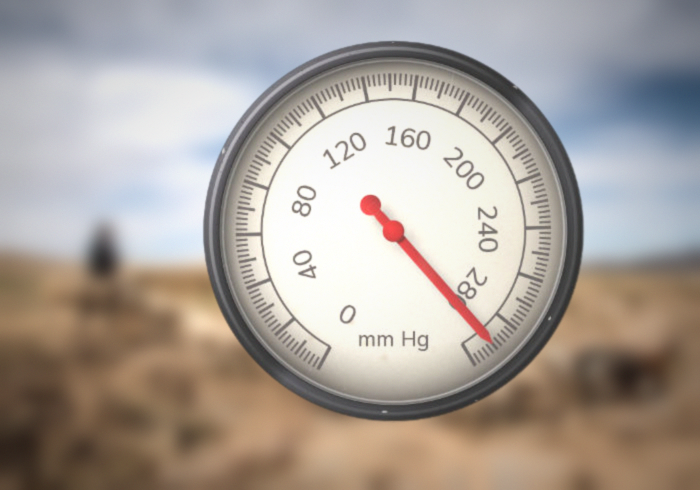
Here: 290
